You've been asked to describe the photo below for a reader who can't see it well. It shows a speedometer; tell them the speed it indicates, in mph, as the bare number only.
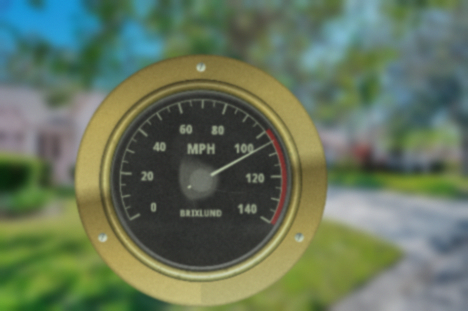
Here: 105
